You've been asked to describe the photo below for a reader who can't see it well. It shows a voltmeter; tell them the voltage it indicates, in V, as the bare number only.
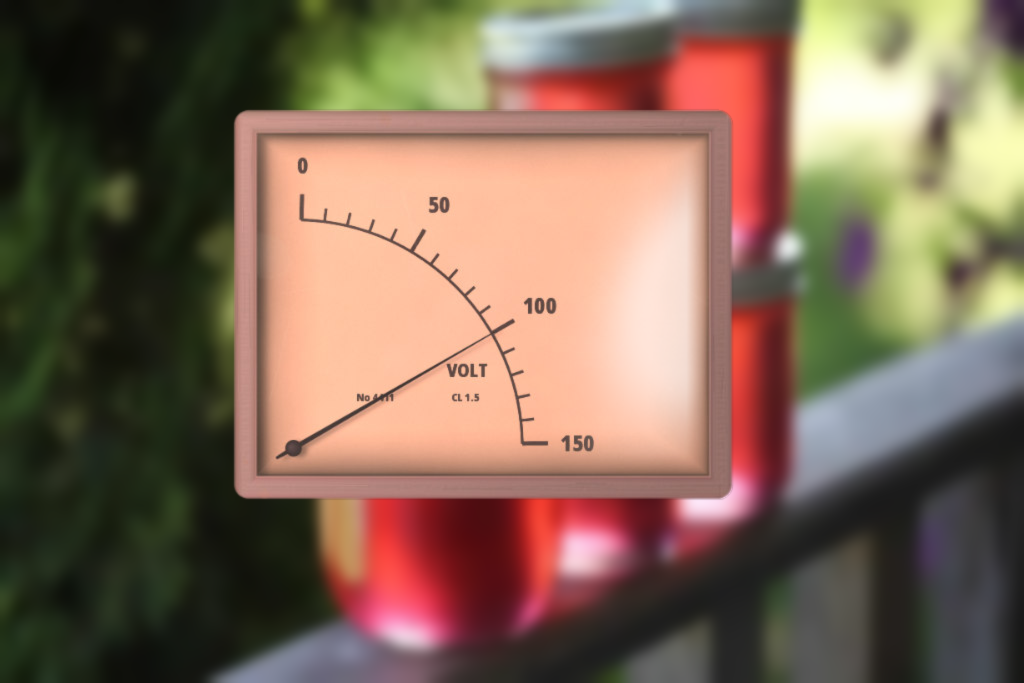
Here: 100
